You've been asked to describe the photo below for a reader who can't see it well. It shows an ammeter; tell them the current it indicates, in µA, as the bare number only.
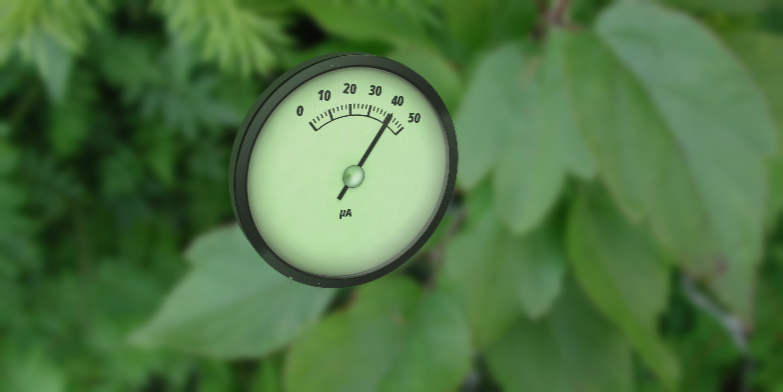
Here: 40
